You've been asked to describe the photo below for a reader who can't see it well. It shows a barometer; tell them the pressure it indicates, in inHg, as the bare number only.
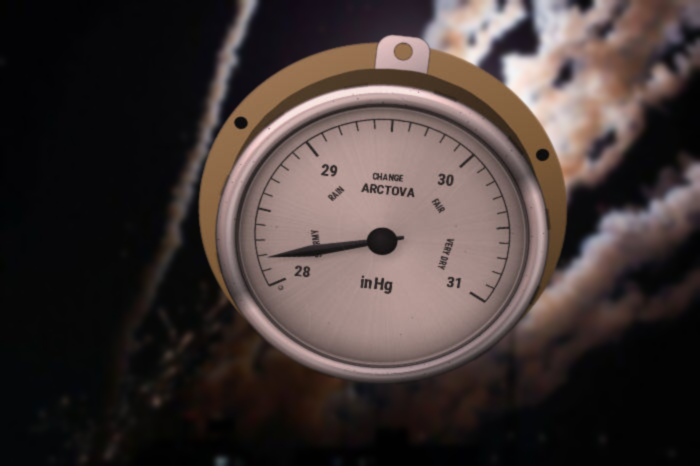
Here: 28.2
